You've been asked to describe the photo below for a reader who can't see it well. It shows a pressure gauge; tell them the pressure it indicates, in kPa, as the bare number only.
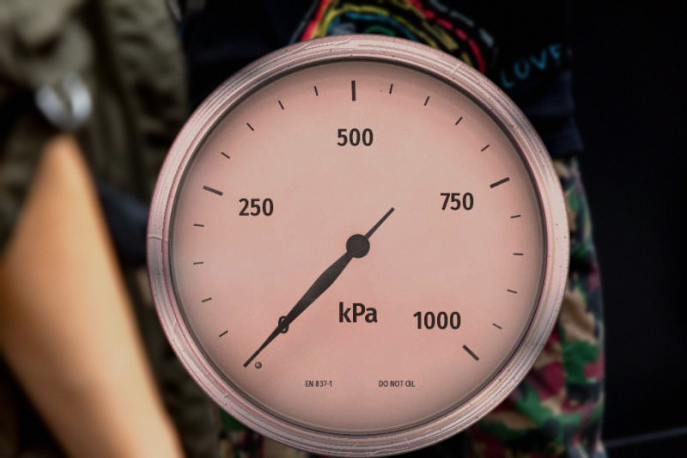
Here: 0
